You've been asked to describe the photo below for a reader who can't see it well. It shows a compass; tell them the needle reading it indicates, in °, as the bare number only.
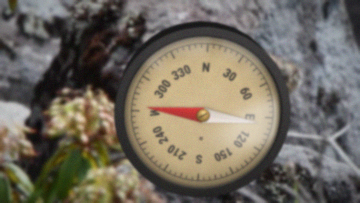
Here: 275
